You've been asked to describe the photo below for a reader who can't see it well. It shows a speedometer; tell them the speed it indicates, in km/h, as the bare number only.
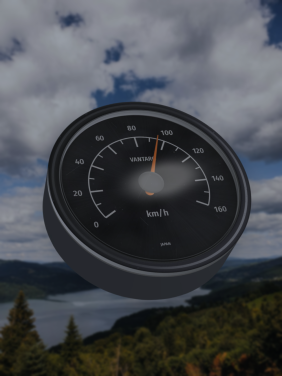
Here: 95
